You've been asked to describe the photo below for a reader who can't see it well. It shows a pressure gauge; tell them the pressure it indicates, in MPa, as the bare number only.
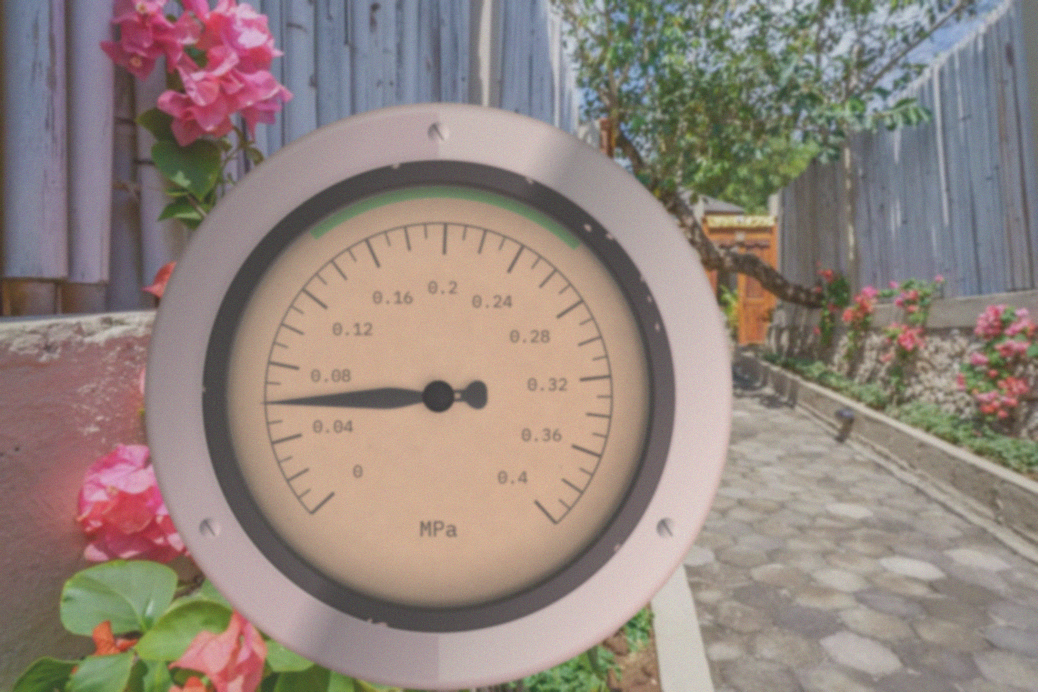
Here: 0.06
